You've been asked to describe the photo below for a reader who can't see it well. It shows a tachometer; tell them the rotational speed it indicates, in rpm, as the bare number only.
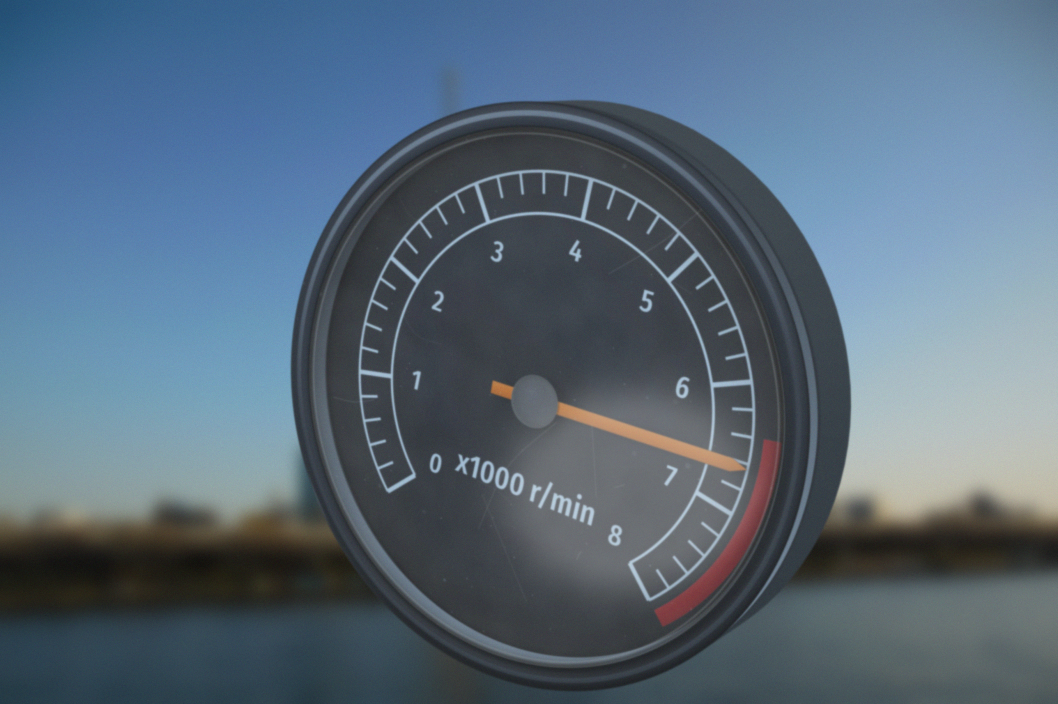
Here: 6600
